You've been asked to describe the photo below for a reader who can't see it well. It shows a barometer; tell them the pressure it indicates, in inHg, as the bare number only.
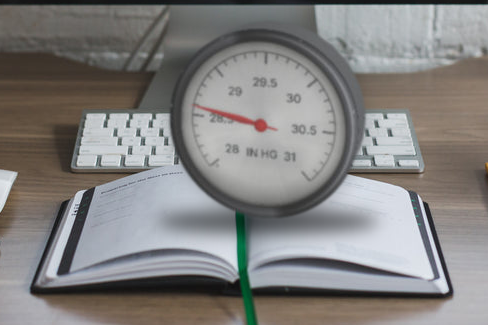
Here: 28.6
